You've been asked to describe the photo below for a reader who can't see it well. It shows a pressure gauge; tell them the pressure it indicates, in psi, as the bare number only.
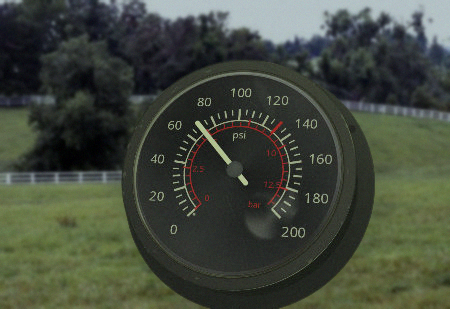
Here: 70
